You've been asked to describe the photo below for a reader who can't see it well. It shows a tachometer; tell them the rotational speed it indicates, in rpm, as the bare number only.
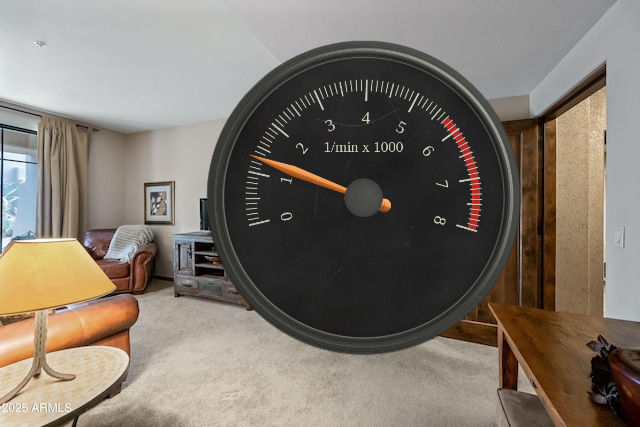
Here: 1300
